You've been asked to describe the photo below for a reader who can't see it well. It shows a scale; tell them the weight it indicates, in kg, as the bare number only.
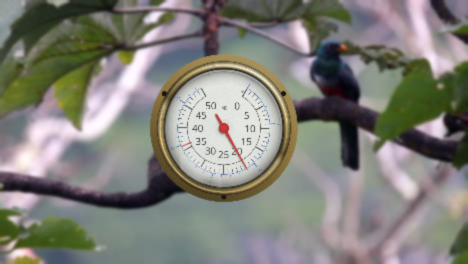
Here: 20
